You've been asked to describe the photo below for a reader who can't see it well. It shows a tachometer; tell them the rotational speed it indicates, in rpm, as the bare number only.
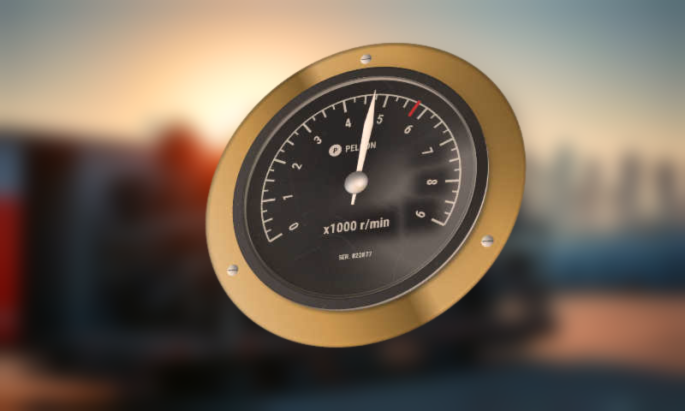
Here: 4750
